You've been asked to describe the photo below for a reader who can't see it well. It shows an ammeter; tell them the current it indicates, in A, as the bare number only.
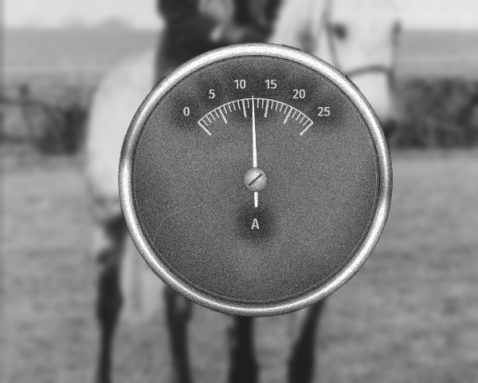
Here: 12
